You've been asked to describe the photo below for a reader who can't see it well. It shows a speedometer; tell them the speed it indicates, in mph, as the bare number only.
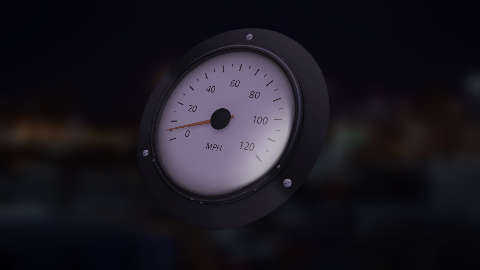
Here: 5
